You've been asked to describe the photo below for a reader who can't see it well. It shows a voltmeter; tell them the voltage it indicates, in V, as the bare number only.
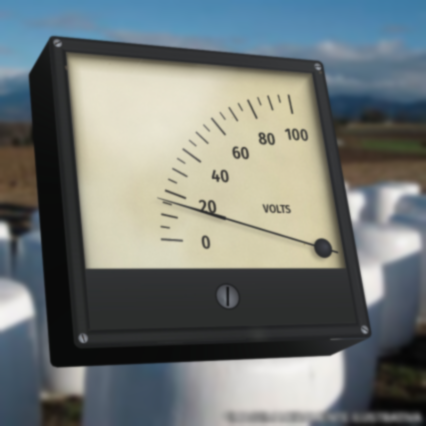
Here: 15
